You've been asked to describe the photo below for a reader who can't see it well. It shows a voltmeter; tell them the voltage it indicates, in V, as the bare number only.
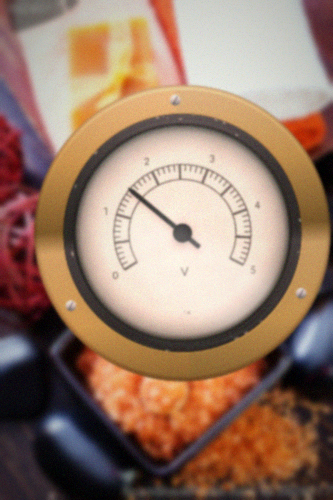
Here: 1.5
